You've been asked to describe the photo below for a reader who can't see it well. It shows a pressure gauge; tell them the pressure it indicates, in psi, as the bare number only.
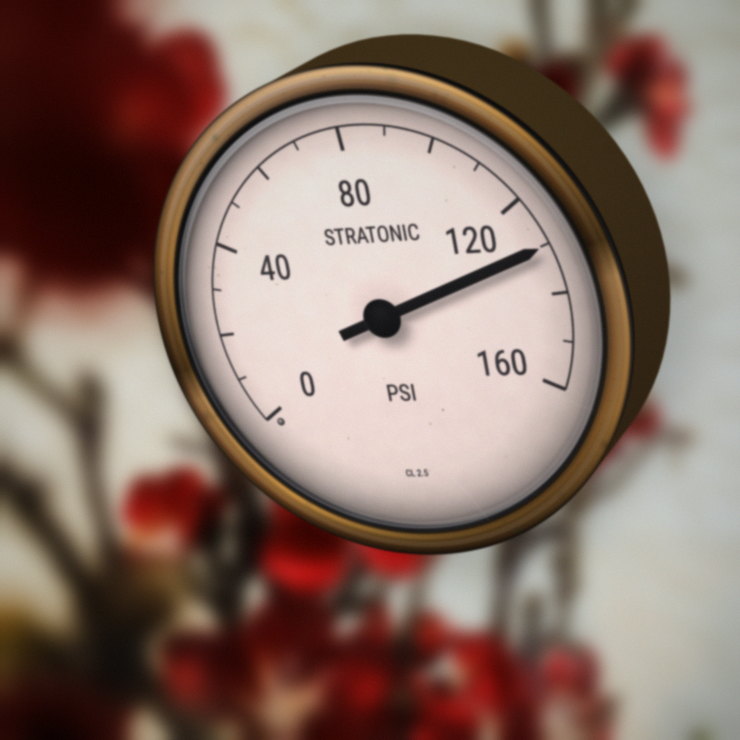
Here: 130
